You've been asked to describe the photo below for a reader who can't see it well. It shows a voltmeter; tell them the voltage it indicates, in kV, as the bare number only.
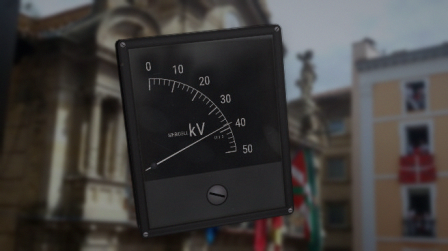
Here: 38
